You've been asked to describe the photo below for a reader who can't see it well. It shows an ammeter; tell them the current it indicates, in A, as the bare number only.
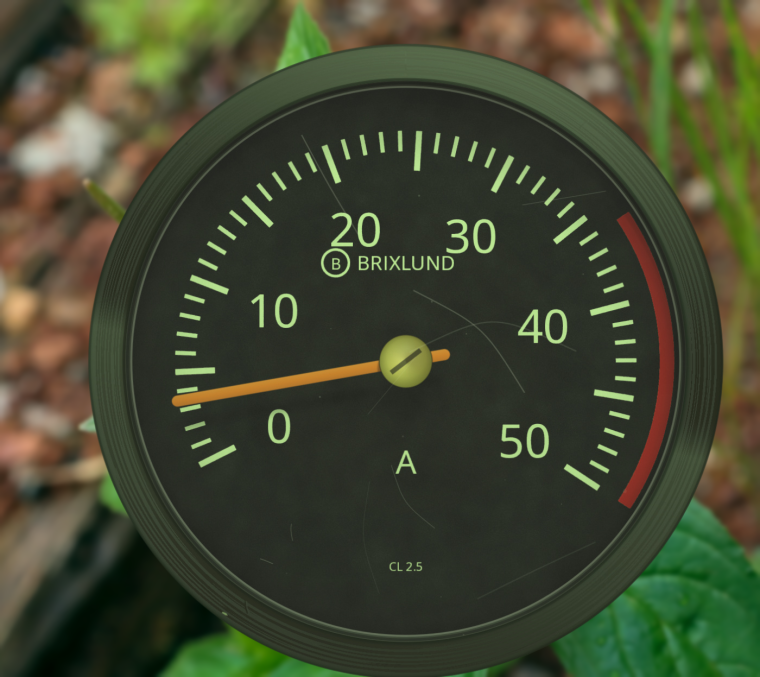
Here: 3.5
